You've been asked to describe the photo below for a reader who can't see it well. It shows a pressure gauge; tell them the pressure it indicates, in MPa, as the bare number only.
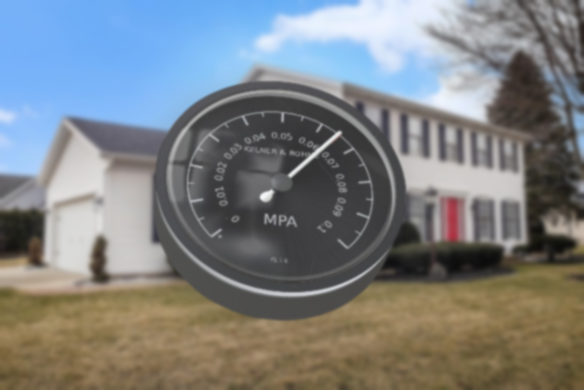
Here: 0.065
